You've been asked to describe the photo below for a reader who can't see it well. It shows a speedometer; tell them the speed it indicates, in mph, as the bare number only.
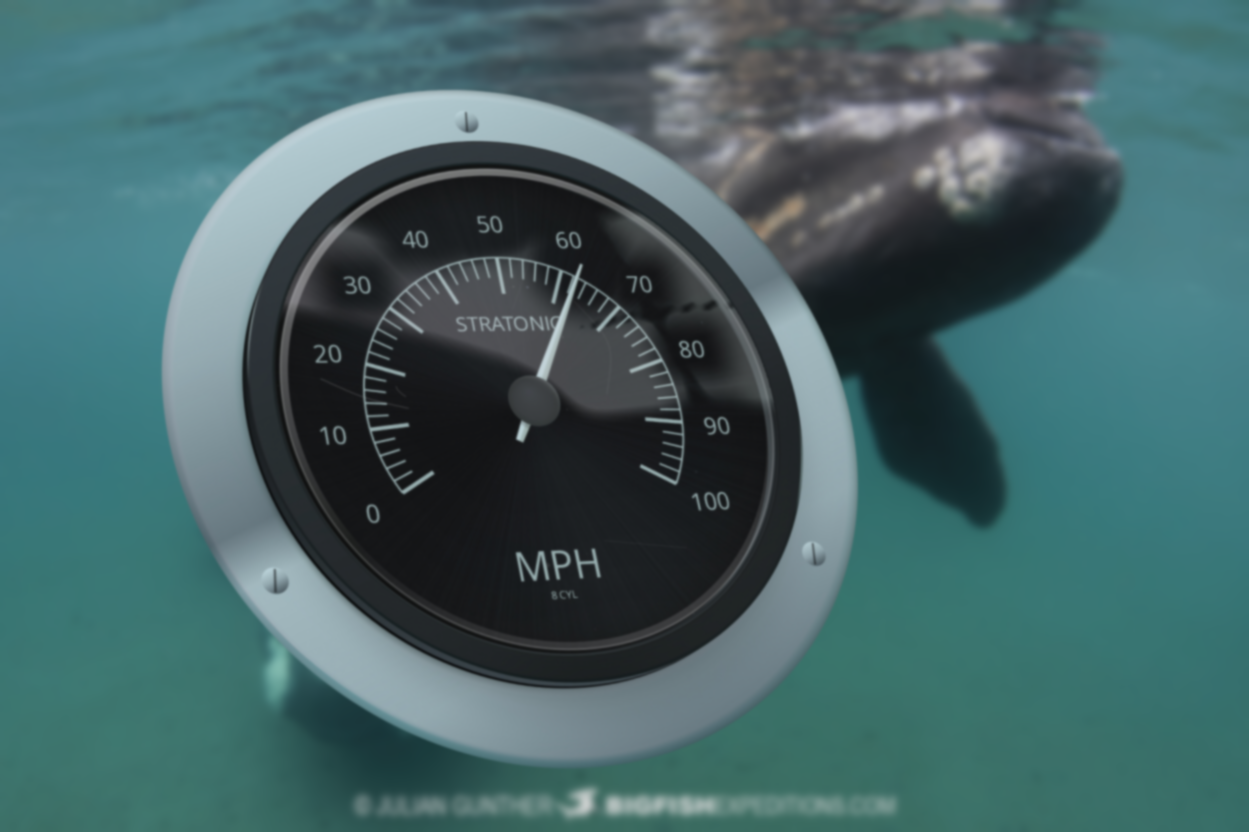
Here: 62
